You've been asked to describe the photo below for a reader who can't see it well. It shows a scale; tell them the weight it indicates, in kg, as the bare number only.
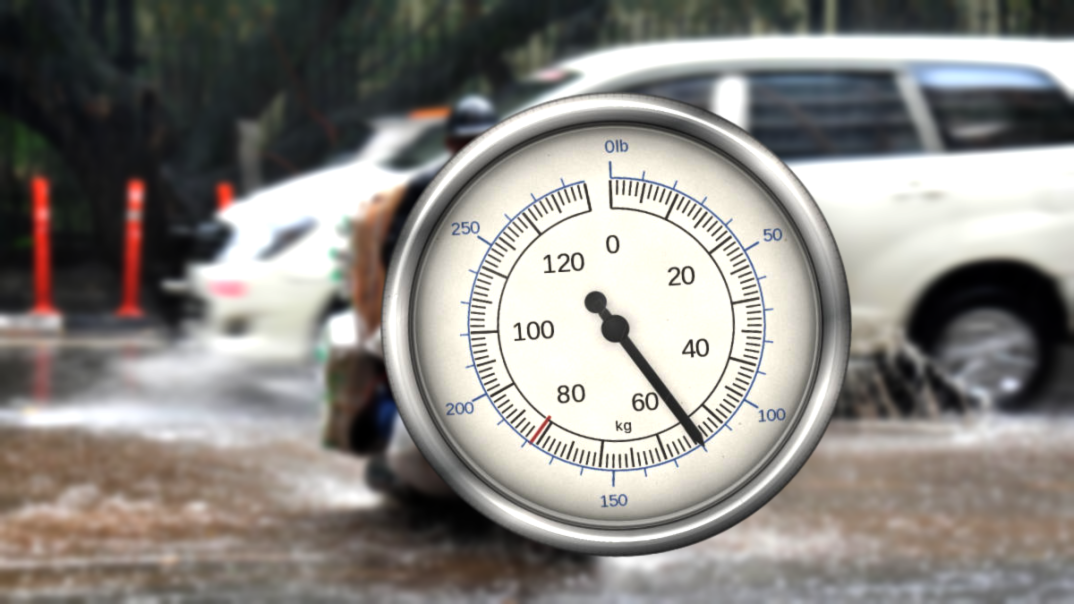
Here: 54
